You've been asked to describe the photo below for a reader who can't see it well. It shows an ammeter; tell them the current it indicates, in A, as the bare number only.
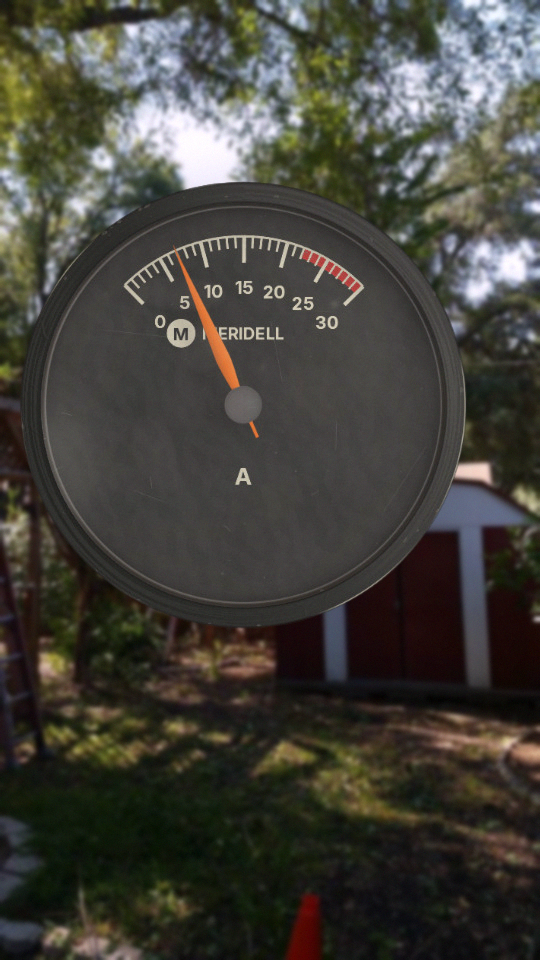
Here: 7
